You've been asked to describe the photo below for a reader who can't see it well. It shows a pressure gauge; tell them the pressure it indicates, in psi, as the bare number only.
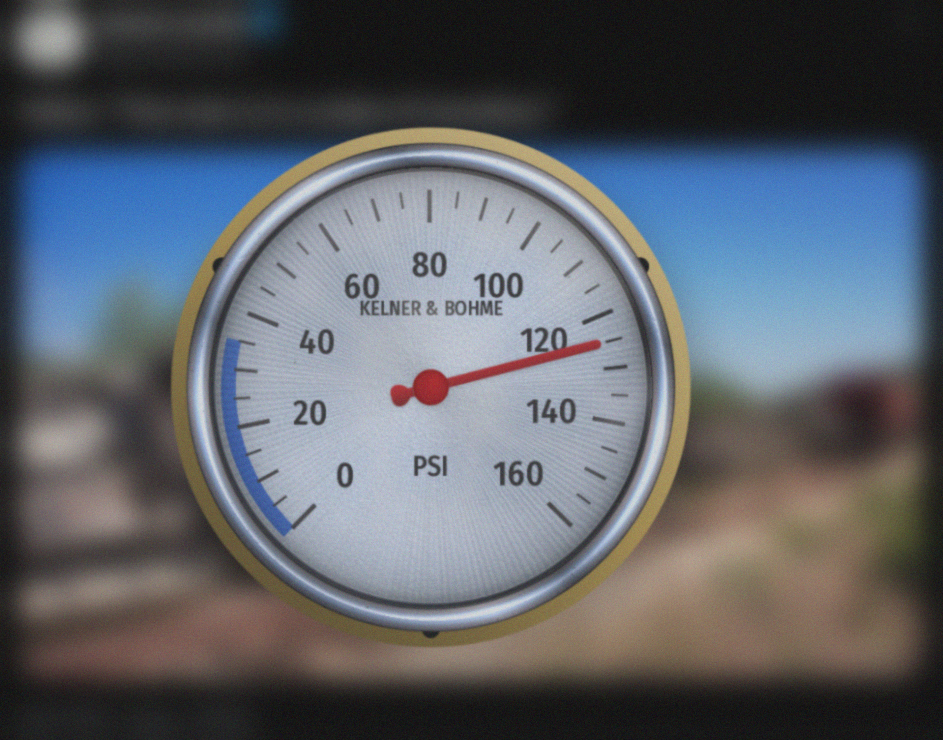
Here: 125
